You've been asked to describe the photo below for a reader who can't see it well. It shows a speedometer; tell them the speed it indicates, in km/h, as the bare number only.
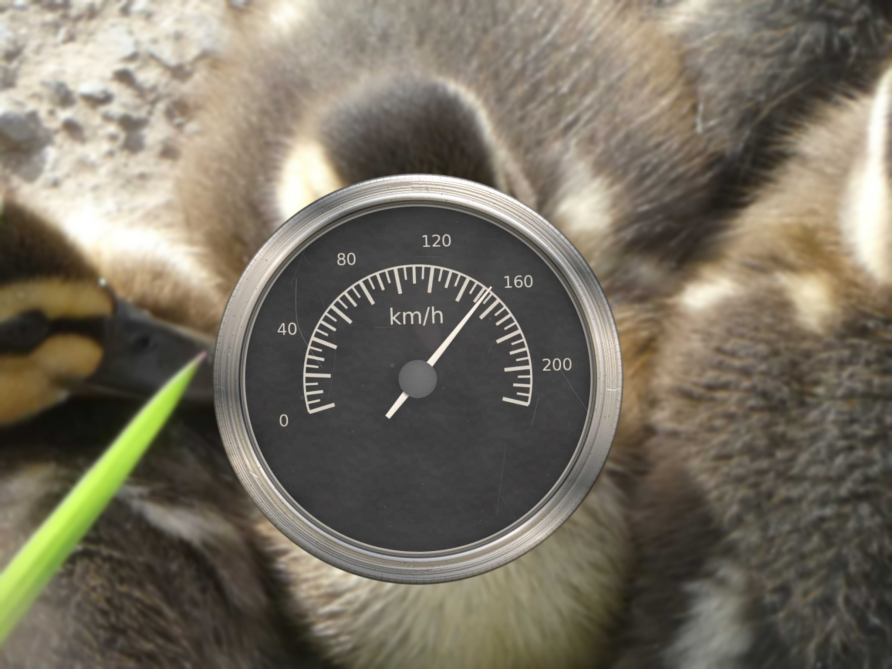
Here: 152.5
